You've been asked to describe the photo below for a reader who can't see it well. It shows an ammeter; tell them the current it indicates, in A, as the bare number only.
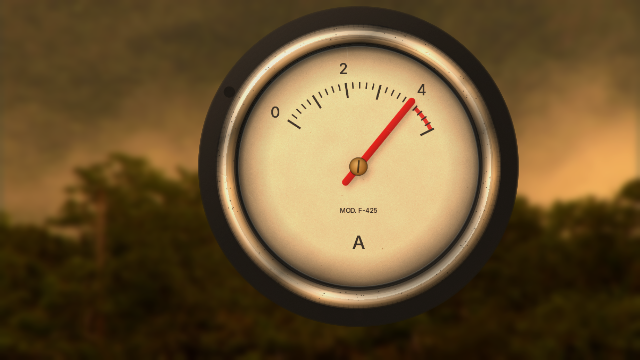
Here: 4
